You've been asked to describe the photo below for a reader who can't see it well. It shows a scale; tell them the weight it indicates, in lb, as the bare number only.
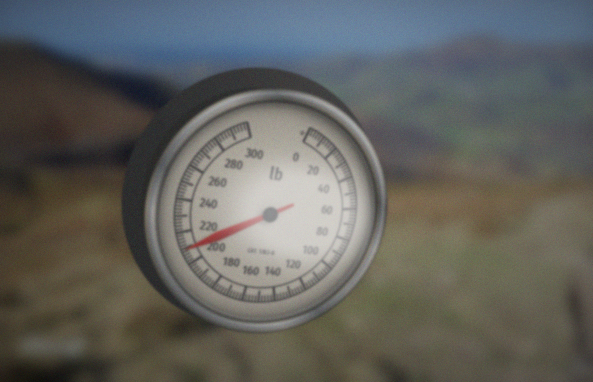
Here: 210
